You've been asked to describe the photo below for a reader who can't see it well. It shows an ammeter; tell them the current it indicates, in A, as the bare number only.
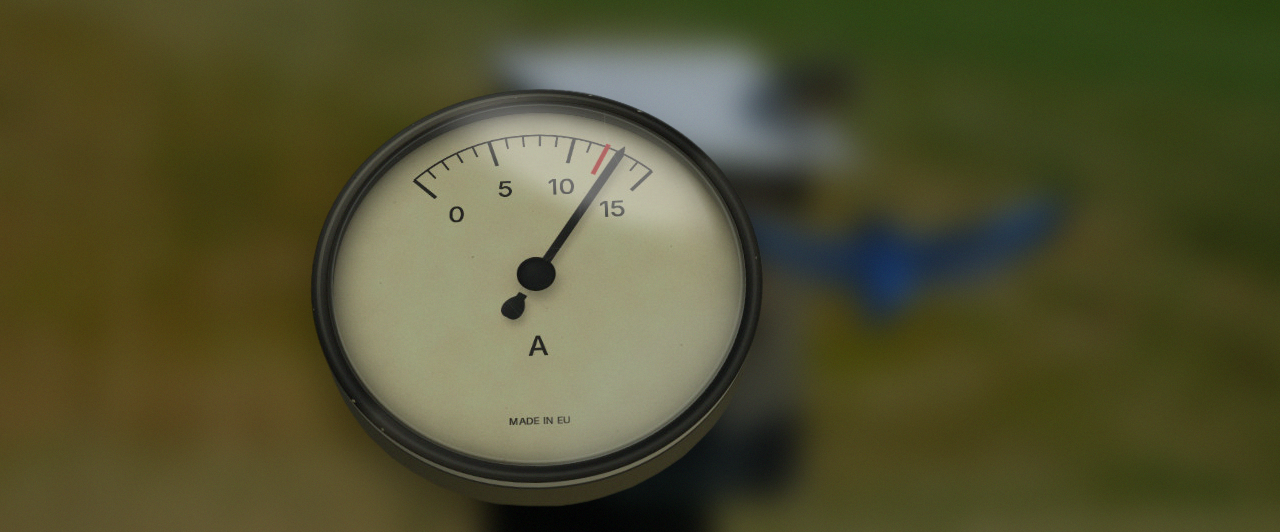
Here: 13
